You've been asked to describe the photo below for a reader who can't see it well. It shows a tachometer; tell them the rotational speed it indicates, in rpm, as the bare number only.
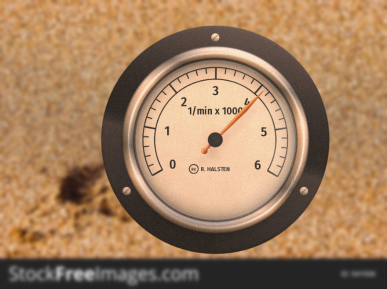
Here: 4100
